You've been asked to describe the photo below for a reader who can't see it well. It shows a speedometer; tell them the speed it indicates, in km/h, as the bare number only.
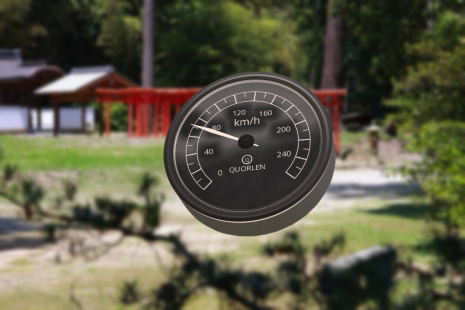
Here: 70
